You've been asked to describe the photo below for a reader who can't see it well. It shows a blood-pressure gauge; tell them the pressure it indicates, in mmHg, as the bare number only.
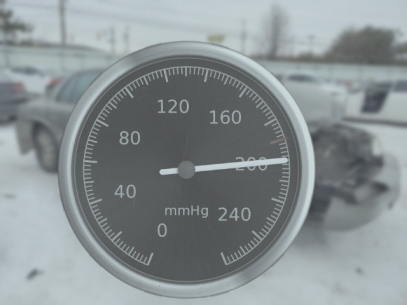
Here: 200
